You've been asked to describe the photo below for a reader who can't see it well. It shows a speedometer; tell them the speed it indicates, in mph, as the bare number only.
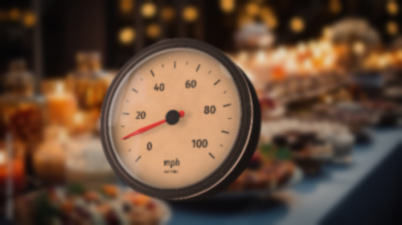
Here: 10
